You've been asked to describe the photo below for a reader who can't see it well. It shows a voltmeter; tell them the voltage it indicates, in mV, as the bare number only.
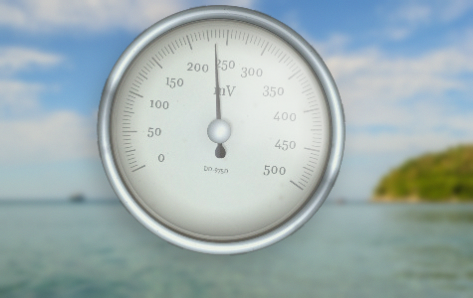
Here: 235
